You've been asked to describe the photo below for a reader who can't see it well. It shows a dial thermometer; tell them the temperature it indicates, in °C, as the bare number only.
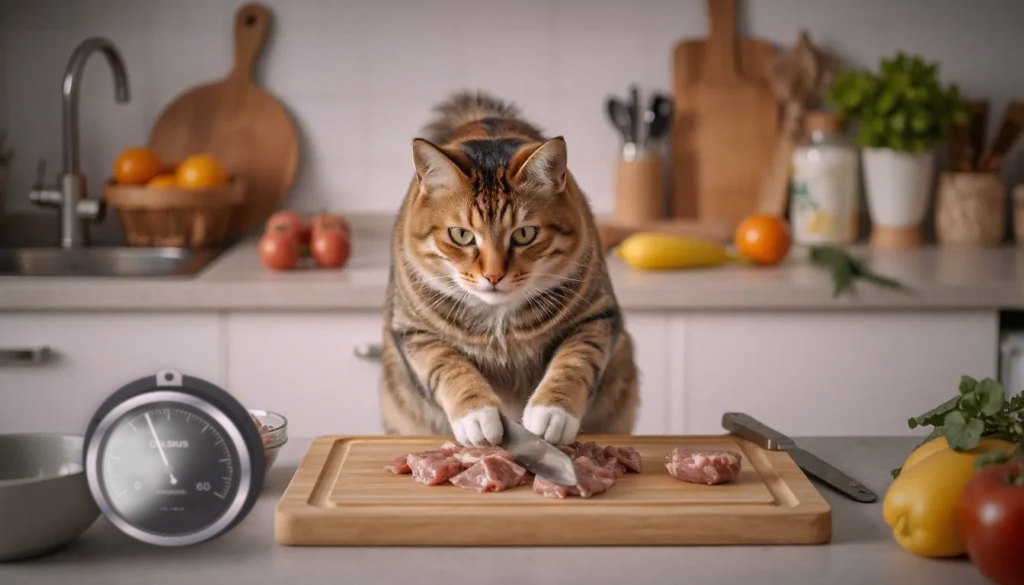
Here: 25
